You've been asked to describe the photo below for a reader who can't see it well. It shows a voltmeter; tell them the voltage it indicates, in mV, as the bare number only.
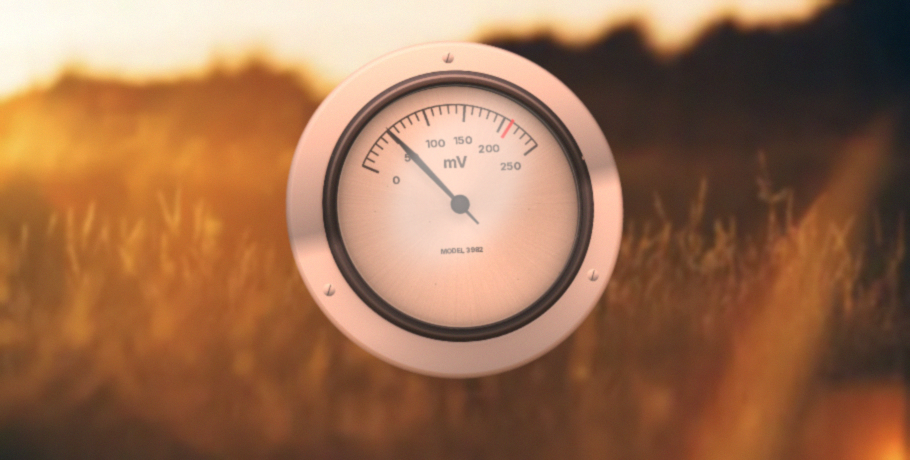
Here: 50
